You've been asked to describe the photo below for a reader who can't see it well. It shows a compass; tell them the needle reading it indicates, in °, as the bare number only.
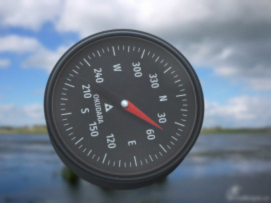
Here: 45
